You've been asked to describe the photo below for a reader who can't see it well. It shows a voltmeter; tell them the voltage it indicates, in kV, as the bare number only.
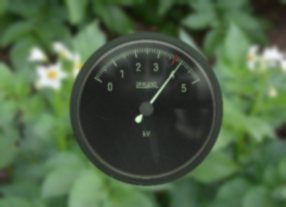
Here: 4
